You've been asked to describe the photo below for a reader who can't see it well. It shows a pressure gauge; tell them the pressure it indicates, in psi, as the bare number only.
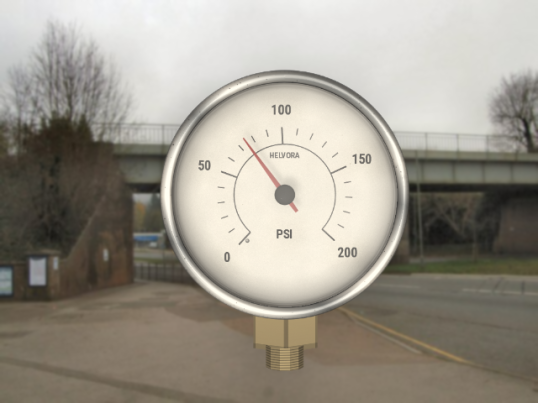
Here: 75
